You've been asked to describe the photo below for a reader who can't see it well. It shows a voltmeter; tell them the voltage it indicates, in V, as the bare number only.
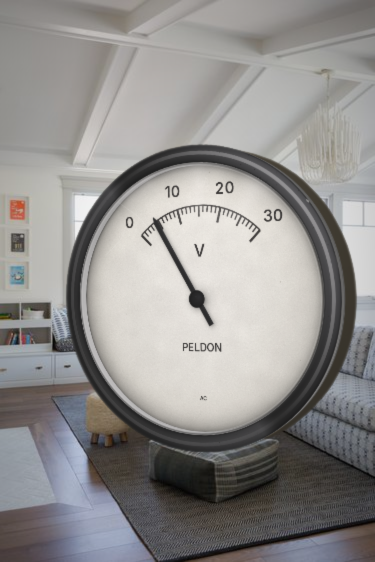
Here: 5
